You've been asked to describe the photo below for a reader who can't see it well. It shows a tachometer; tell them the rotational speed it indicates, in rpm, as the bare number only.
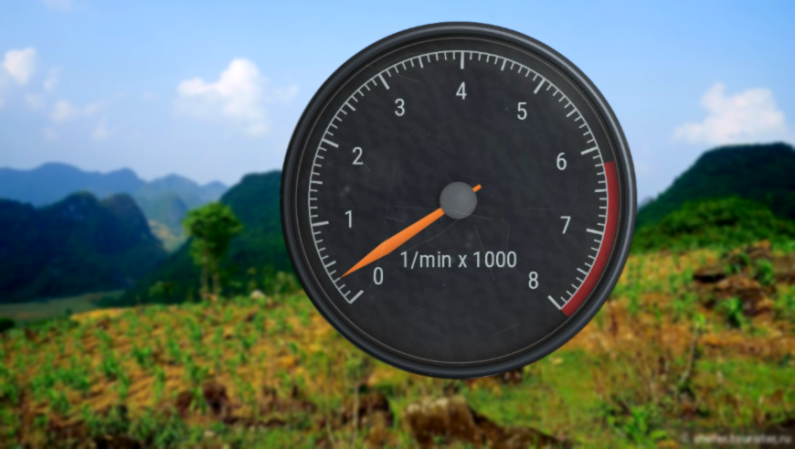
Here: 300
